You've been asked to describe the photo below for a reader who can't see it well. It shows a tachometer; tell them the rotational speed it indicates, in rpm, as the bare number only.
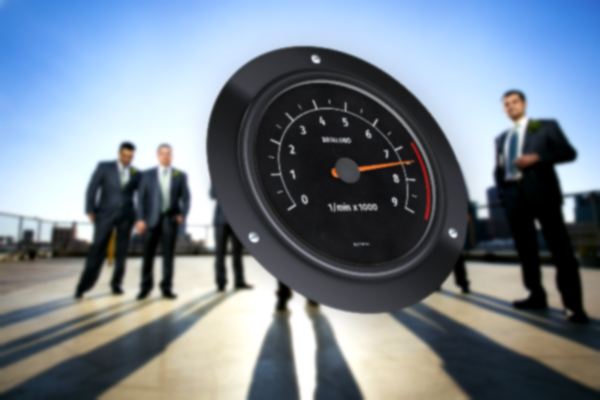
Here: 7500
